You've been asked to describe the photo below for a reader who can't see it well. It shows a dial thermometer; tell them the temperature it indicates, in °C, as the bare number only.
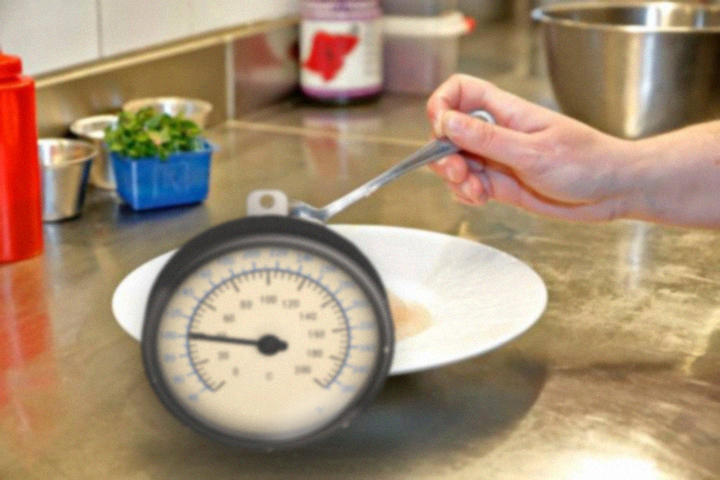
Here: 40
